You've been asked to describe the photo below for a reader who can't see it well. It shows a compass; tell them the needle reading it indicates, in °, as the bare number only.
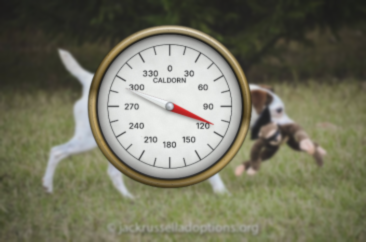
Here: 112.5
